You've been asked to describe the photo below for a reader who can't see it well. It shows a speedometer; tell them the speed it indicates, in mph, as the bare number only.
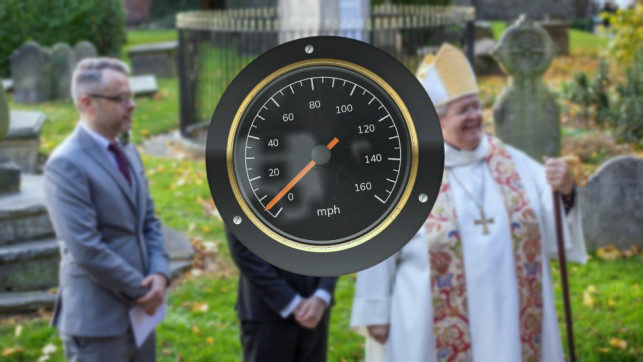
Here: 5
